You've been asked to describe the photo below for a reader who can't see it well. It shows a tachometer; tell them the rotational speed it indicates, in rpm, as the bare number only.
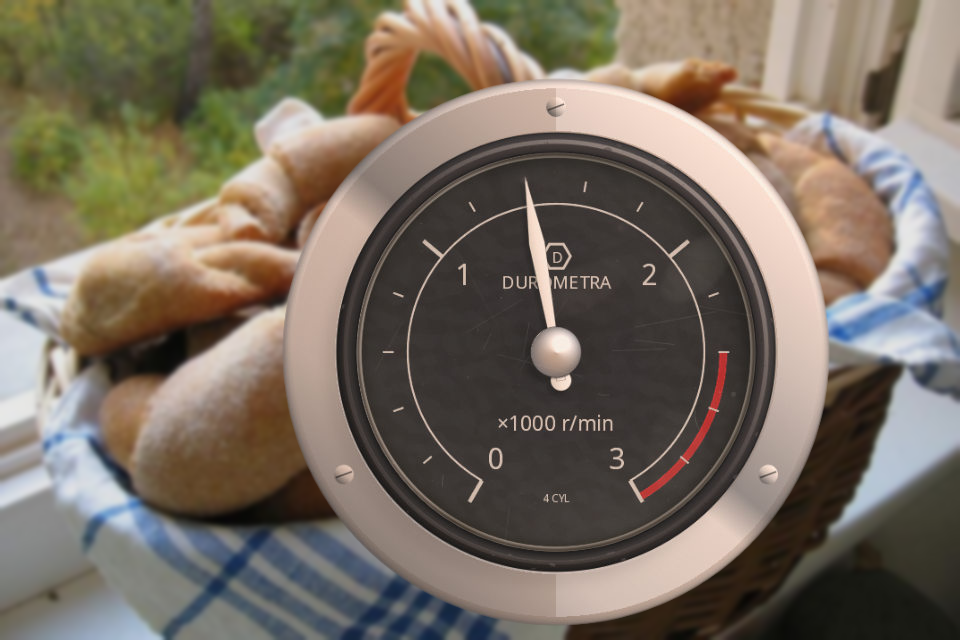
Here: 1400
